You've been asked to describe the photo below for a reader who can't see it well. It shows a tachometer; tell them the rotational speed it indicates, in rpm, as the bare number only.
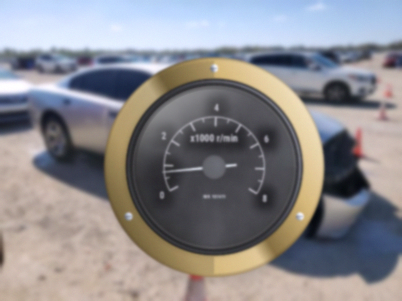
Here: 750
